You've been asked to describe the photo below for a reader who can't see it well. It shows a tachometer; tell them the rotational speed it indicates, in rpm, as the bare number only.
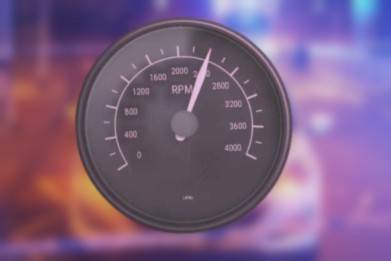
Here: 2400
